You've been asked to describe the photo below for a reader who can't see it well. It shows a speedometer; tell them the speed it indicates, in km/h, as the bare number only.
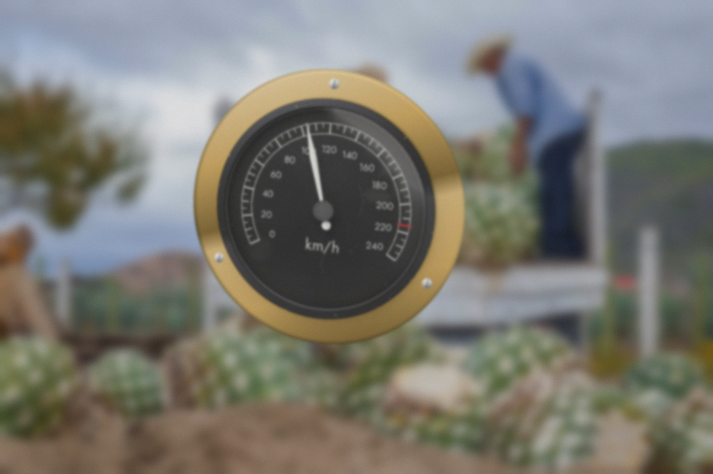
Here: 105
